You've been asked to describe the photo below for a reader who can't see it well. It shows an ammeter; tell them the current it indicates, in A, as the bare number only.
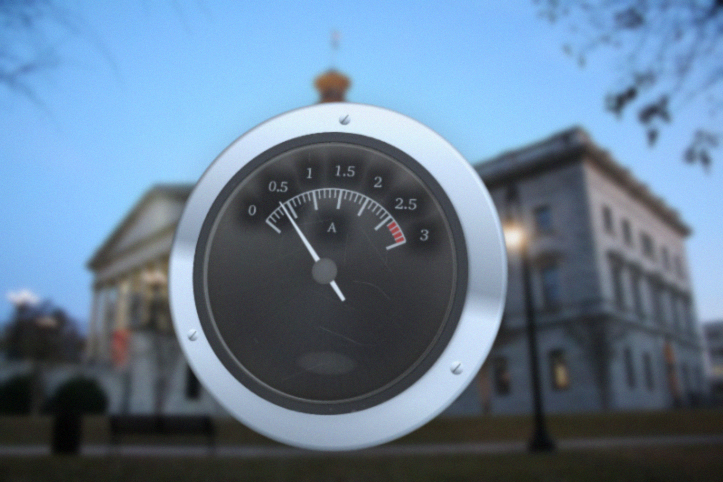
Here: 0.4
